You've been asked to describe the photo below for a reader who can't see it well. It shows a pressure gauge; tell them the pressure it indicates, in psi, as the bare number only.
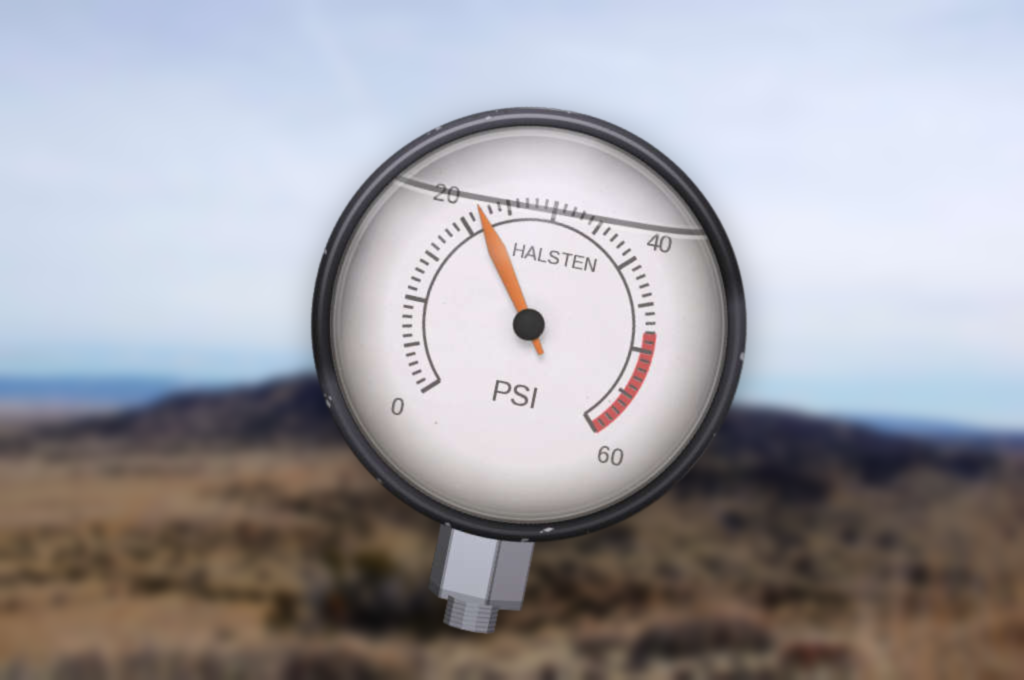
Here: 22
